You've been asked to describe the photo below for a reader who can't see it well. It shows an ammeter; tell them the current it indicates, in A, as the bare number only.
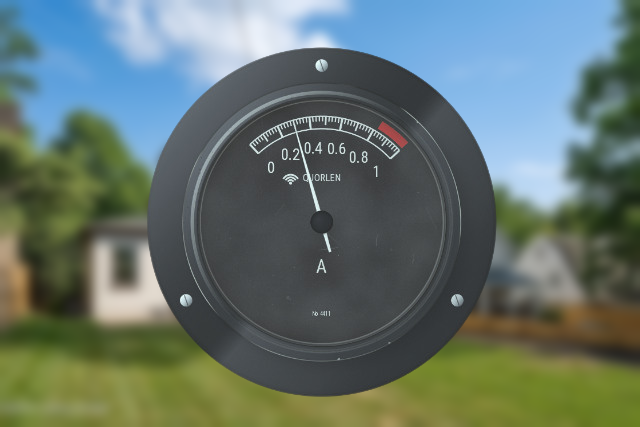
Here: 0.3
